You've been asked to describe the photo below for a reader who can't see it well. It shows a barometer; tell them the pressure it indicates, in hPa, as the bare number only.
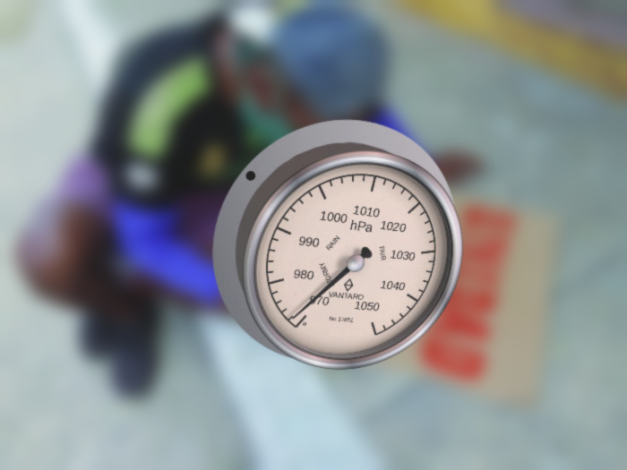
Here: 972
